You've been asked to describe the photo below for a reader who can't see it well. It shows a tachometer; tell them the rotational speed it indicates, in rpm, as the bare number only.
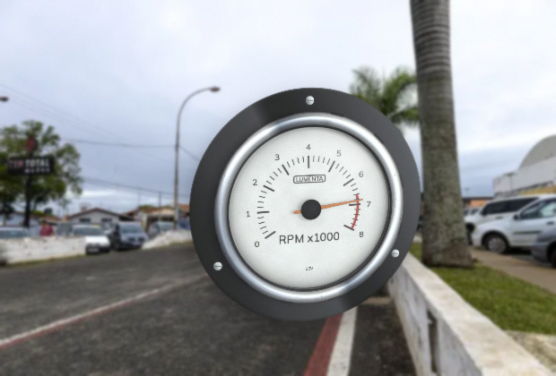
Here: 6800
